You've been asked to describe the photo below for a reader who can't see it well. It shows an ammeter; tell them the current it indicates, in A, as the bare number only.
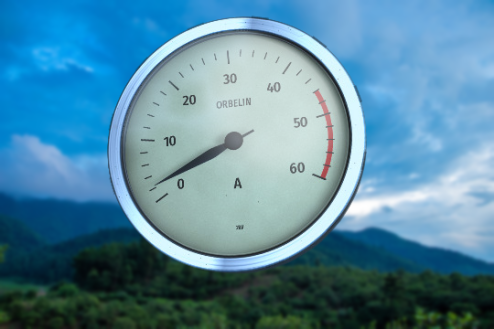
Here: 2
